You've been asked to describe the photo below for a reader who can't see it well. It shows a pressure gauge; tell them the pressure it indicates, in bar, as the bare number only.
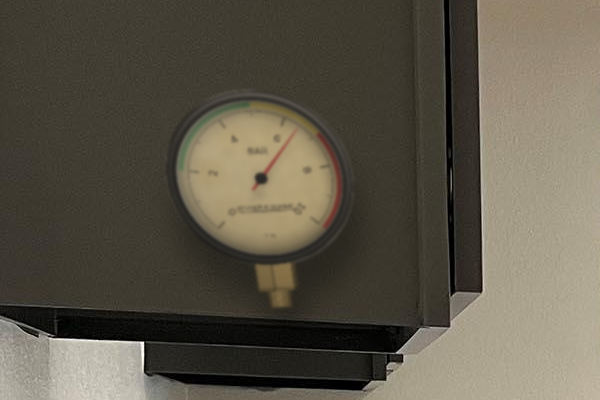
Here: 6.5
